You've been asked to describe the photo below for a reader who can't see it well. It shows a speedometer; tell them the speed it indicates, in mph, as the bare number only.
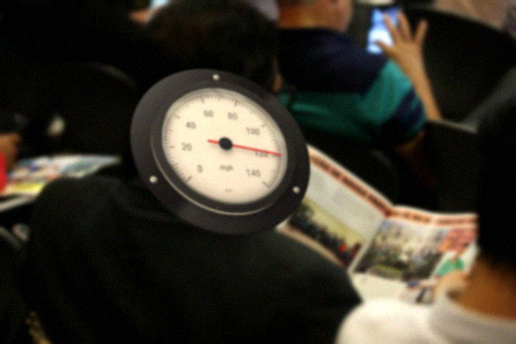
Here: 120
